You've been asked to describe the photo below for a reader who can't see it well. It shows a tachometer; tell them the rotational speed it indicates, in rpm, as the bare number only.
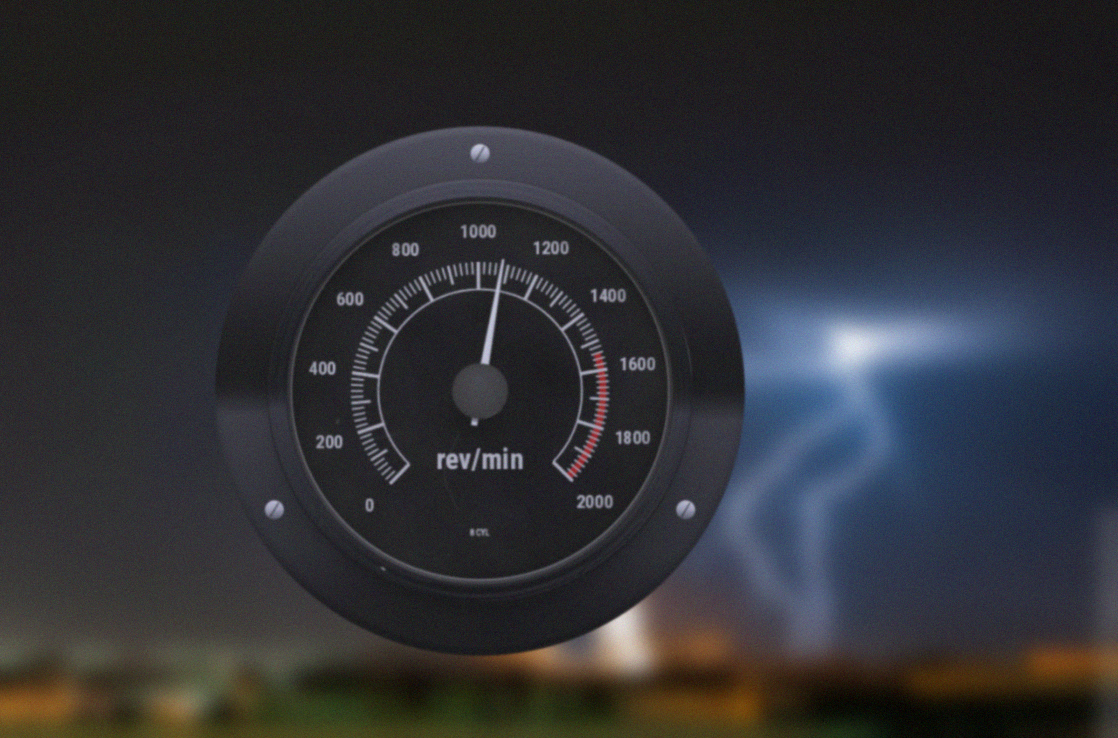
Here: 1080
